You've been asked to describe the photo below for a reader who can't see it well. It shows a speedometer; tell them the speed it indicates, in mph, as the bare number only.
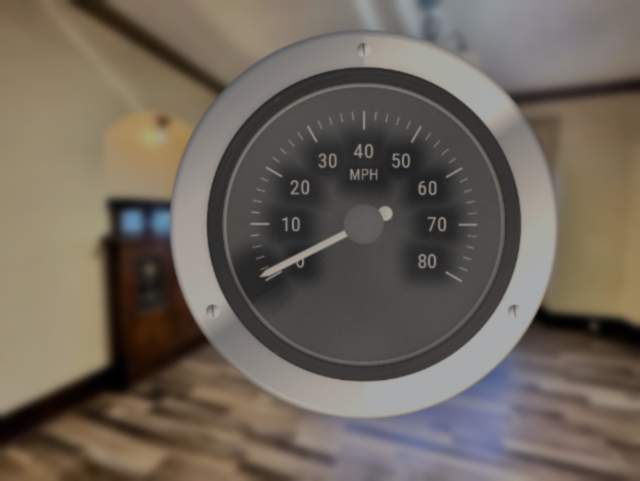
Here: 1
